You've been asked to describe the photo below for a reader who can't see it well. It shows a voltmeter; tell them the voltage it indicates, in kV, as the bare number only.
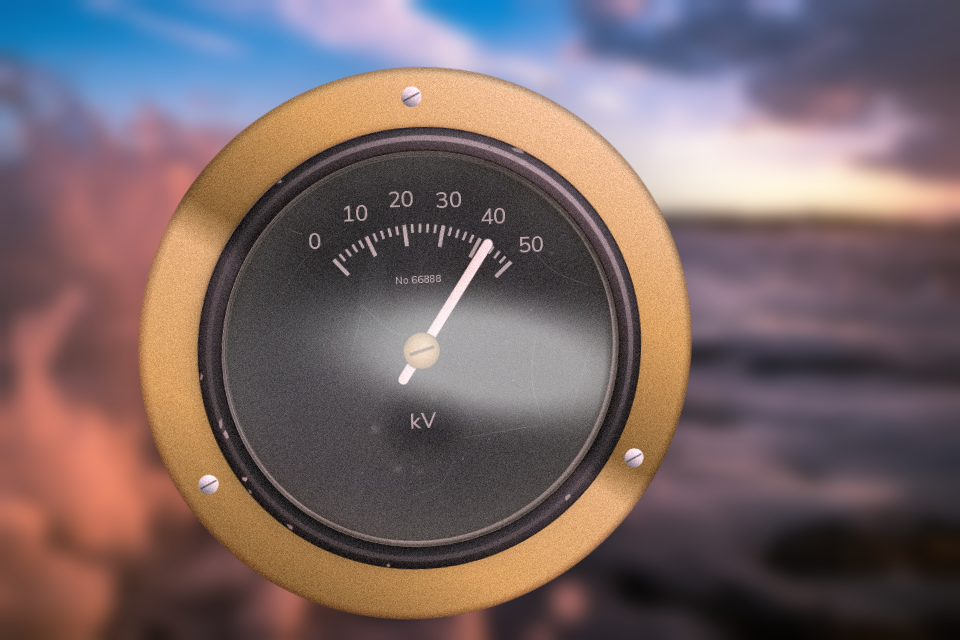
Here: 42
